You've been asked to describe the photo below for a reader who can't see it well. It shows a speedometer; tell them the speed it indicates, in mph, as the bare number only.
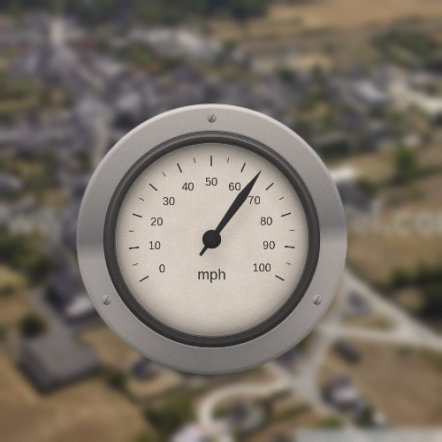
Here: 65
